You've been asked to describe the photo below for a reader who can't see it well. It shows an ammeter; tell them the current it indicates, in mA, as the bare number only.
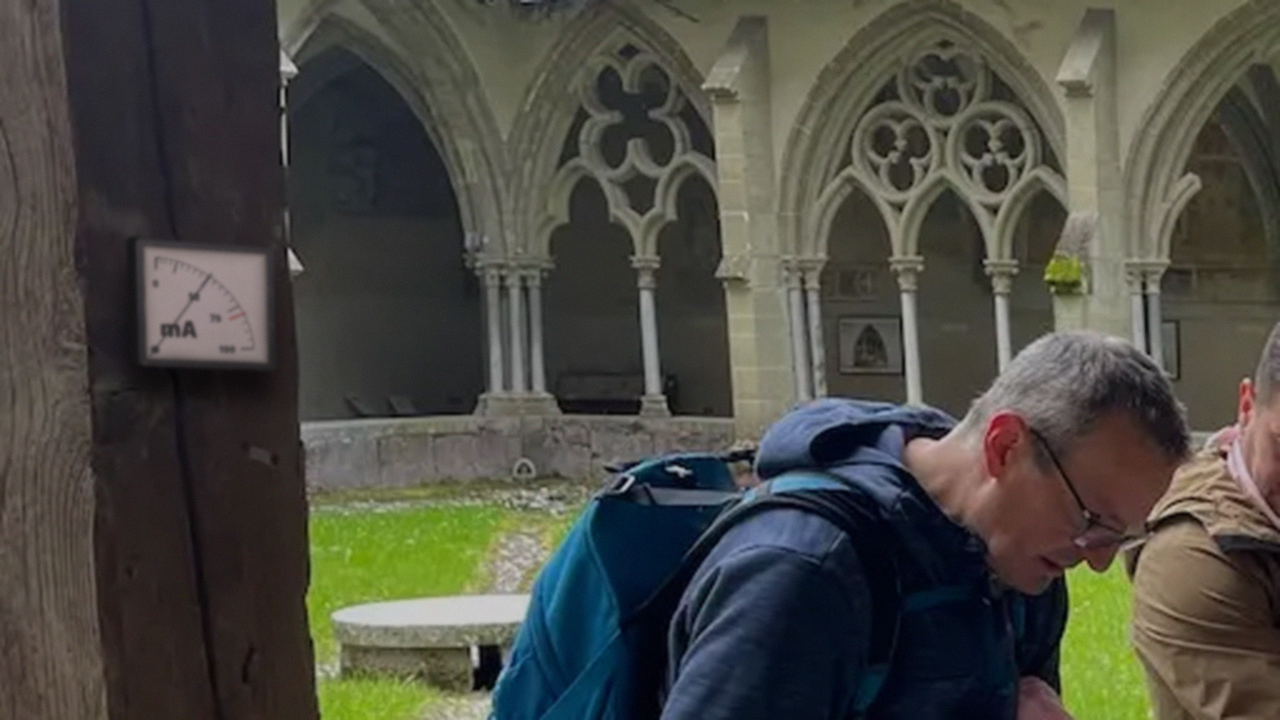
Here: 50
